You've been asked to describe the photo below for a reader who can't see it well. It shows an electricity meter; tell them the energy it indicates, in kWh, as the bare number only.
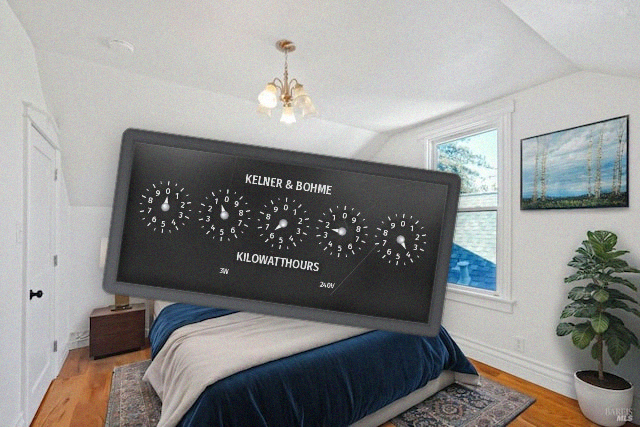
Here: 624
